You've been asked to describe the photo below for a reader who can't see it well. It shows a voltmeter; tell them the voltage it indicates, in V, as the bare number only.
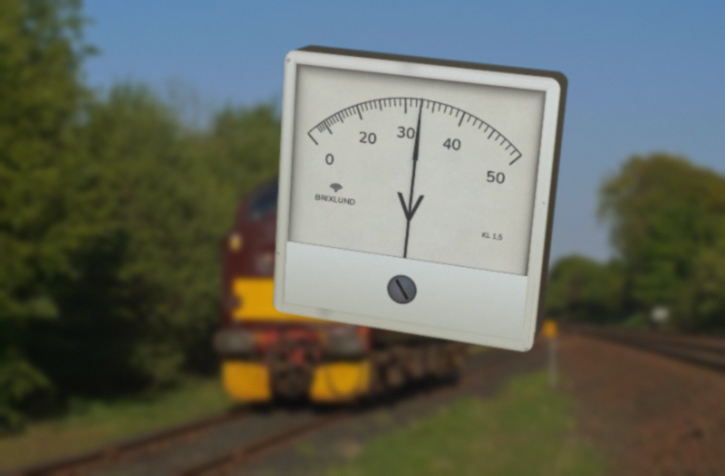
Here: 33
